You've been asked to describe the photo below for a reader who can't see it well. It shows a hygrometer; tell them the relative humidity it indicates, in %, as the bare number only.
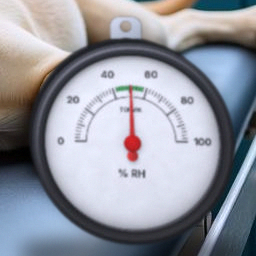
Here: 50
